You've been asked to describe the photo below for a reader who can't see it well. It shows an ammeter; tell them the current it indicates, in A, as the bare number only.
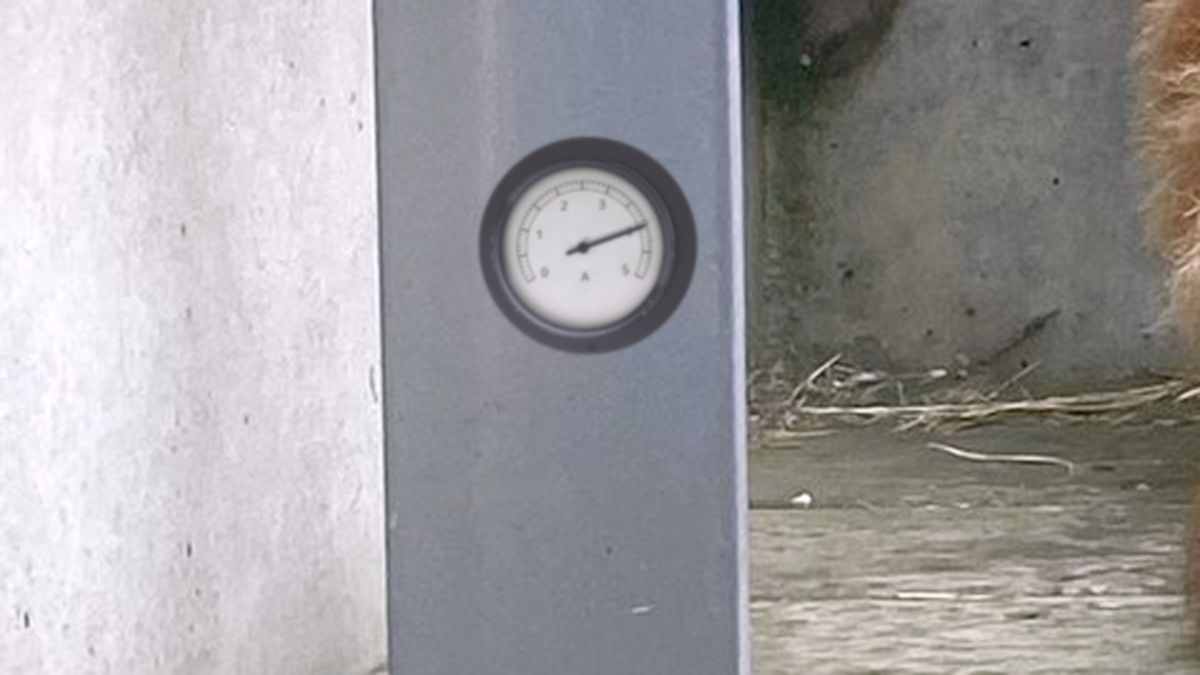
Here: 4
